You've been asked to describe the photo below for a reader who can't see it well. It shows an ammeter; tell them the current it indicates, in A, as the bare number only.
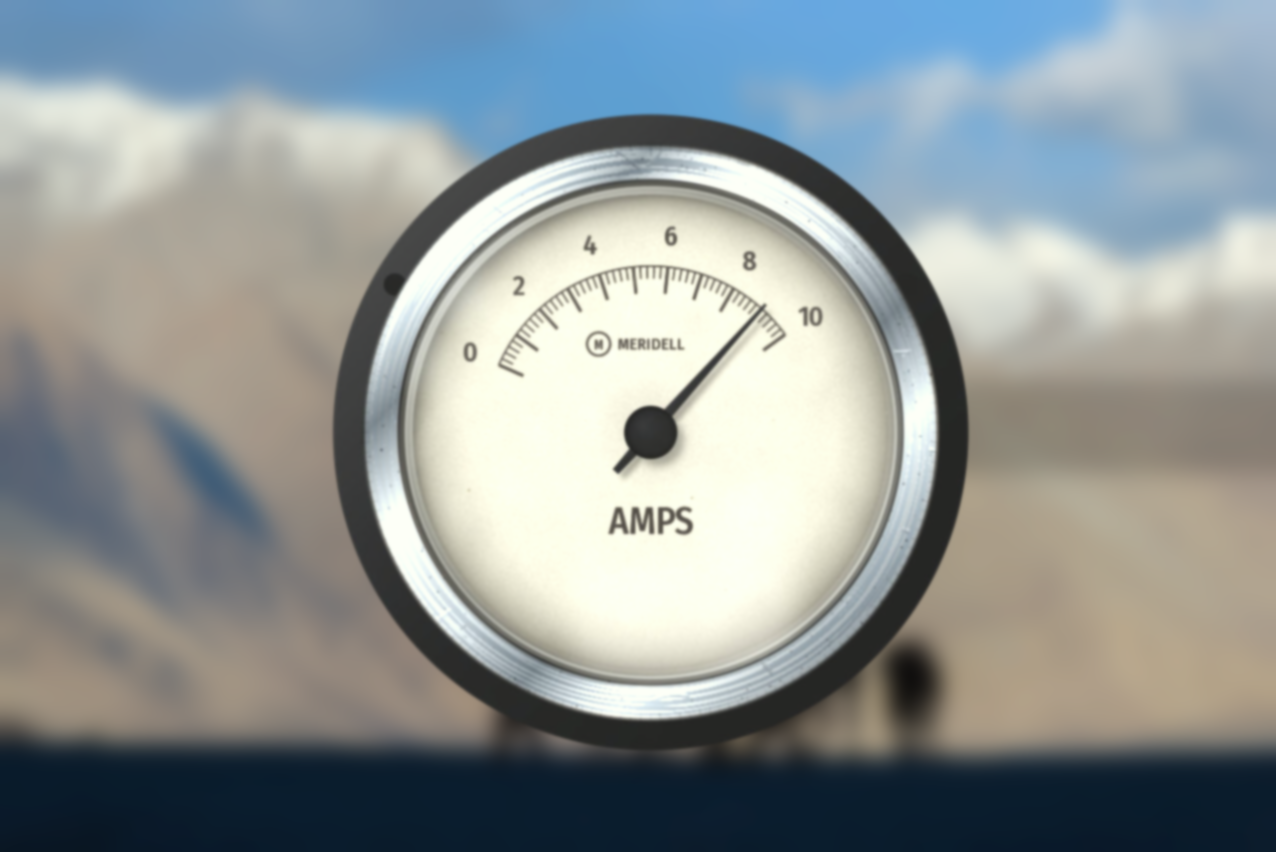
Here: 9
